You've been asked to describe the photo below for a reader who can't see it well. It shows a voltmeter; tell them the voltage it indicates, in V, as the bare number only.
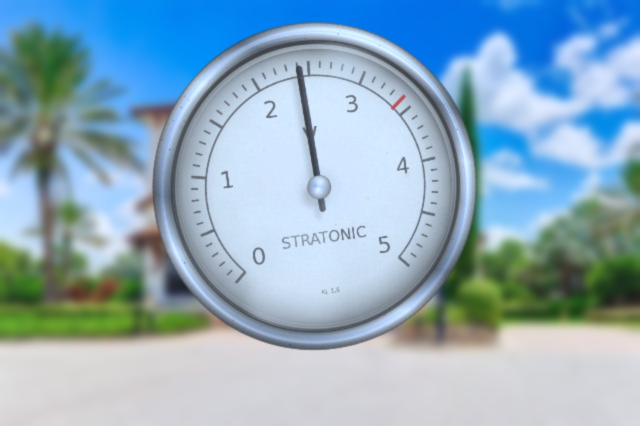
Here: 2.4
